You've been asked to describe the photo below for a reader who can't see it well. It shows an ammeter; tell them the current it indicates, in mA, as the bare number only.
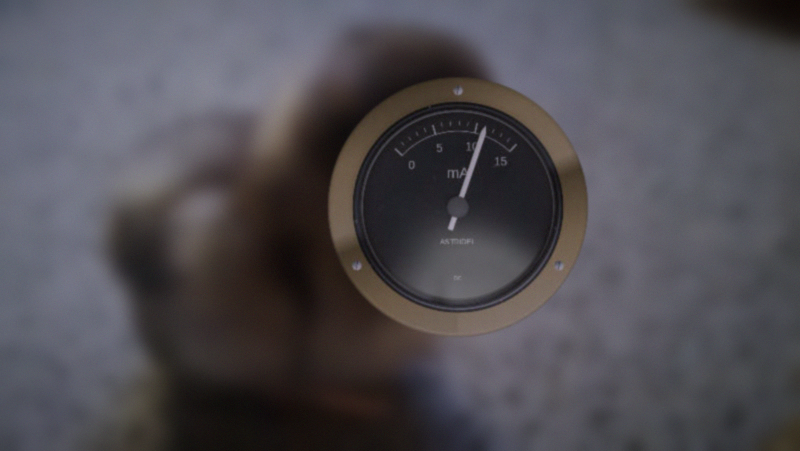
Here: 11
